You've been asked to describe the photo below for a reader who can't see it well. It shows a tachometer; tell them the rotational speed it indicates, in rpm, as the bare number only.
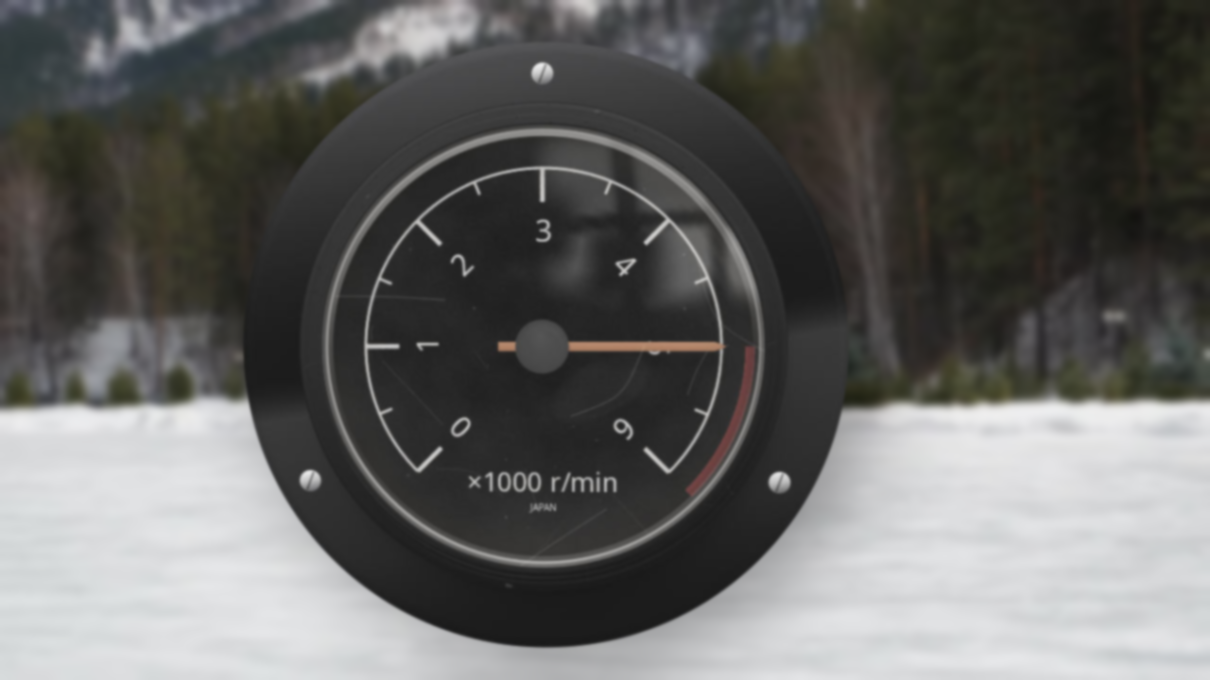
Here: 5000
